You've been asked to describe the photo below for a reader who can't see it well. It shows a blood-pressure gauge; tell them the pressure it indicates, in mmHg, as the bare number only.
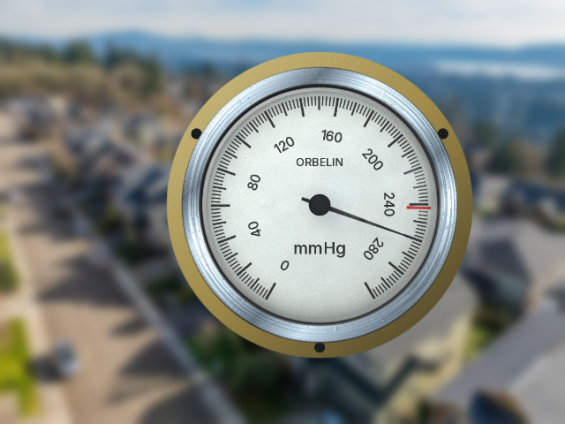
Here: 260
